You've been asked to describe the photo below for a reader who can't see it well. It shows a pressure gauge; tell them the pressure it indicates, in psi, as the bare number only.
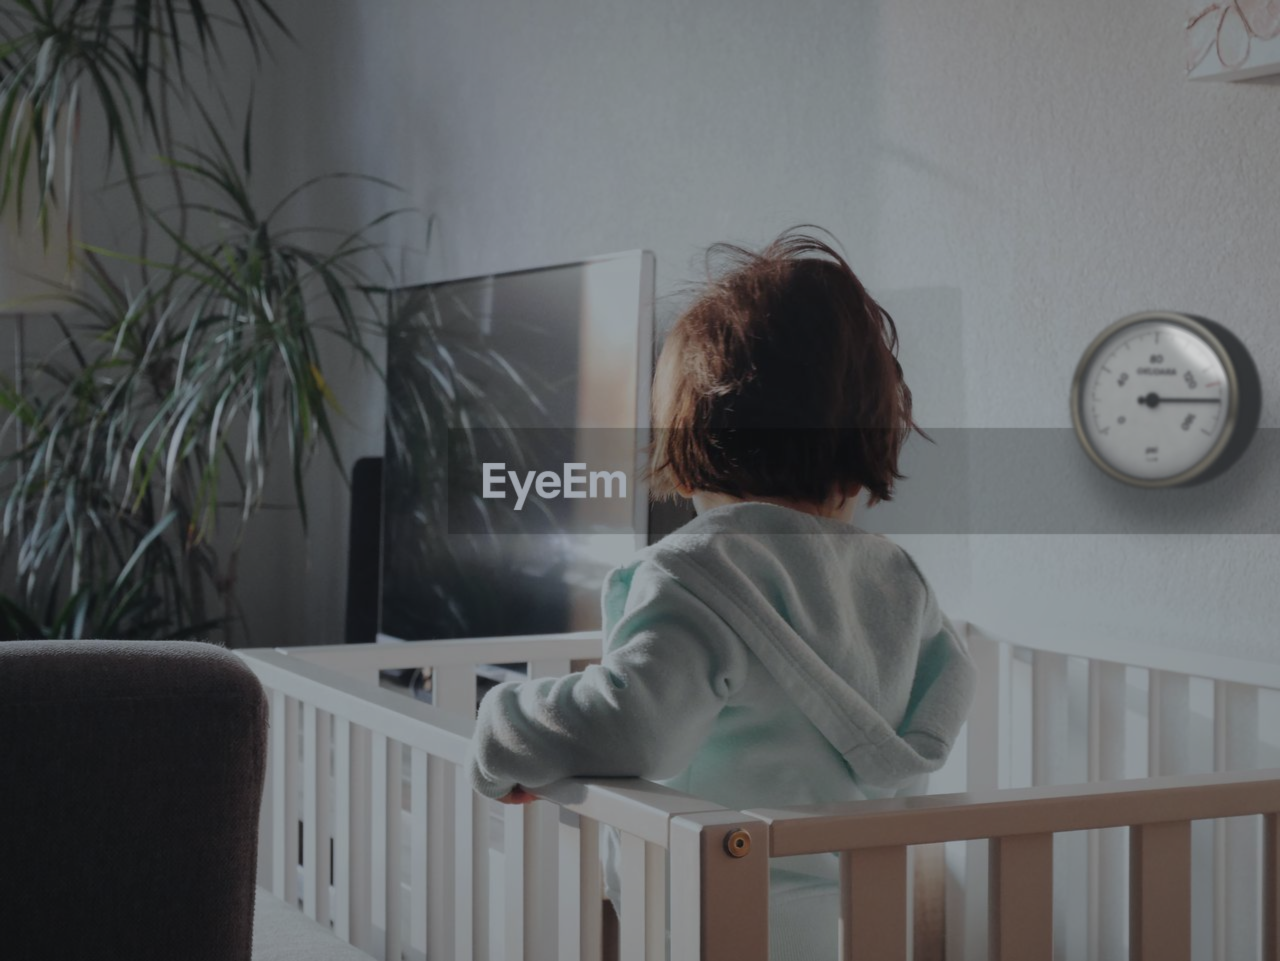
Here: 140
